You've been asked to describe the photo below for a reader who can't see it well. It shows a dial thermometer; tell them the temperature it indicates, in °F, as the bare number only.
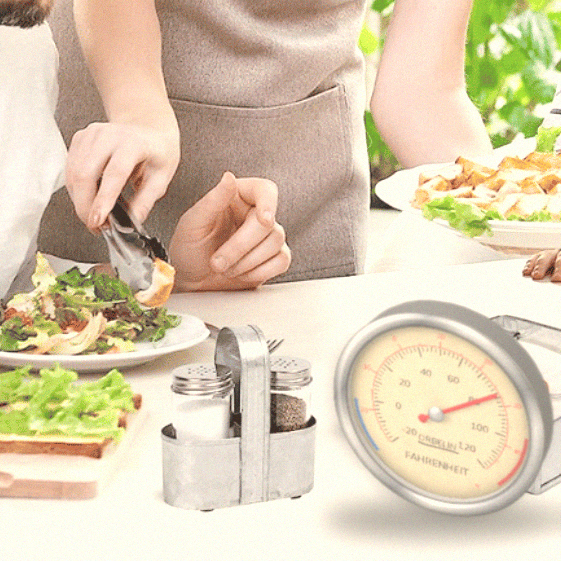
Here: 80
